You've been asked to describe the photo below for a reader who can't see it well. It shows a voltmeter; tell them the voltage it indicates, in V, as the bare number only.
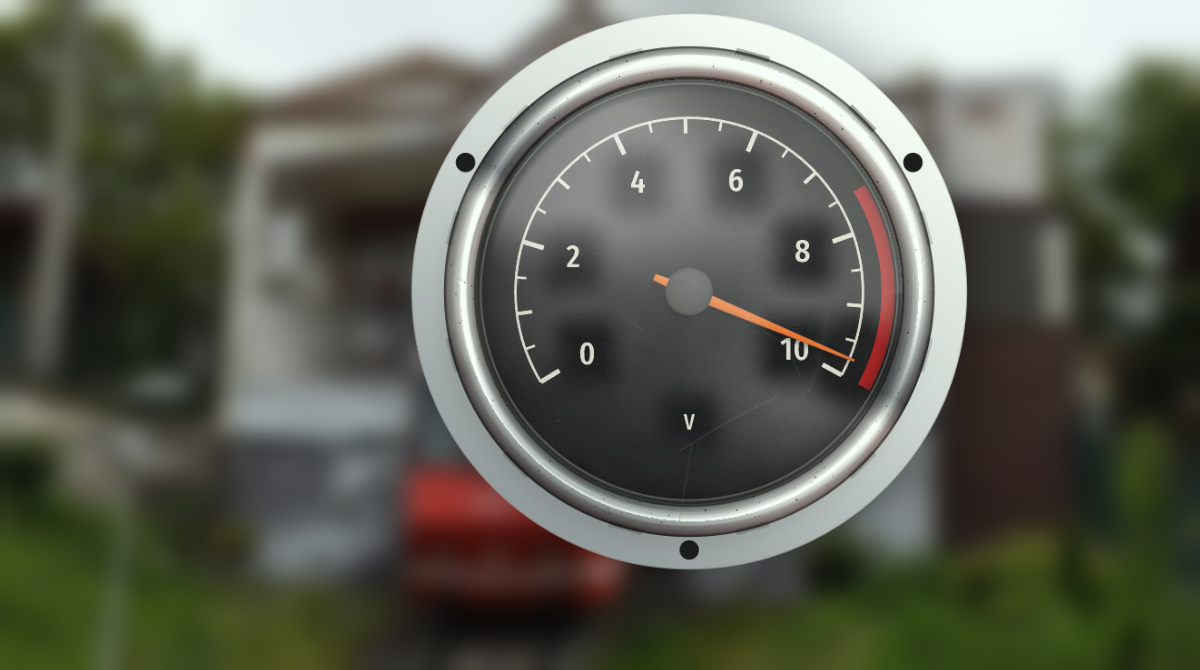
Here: 9.75
